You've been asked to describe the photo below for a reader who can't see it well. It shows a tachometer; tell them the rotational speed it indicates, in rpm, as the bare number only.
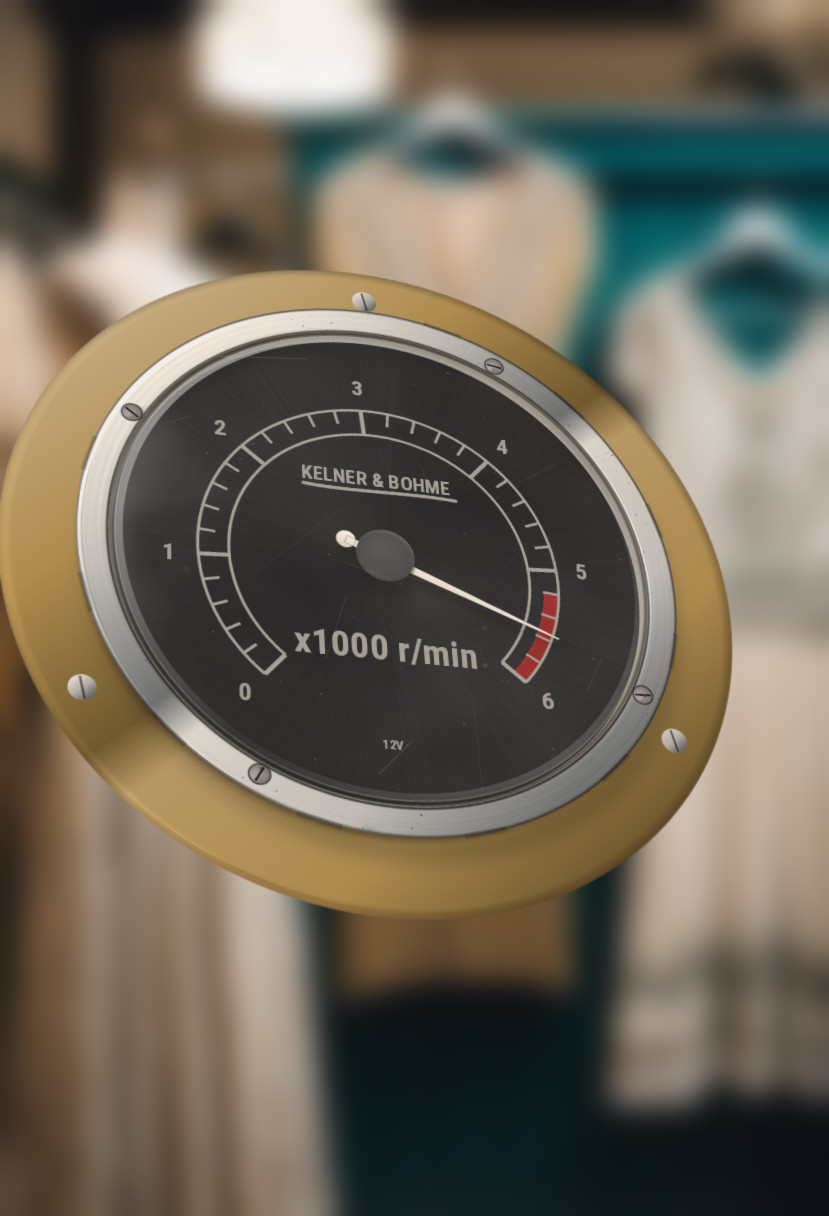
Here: 5600
